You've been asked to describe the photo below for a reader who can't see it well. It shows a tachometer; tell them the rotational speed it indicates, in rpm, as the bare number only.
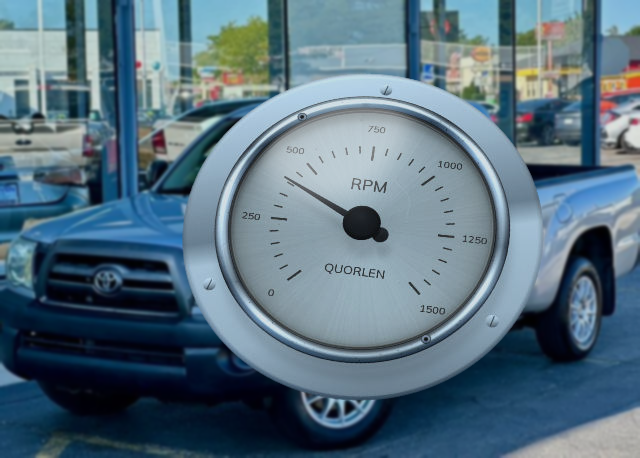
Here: 400
